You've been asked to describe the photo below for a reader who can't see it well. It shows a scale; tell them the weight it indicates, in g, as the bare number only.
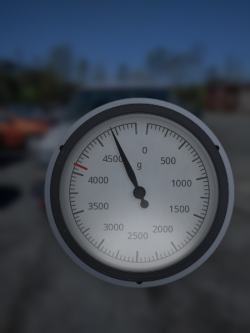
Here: 4700
